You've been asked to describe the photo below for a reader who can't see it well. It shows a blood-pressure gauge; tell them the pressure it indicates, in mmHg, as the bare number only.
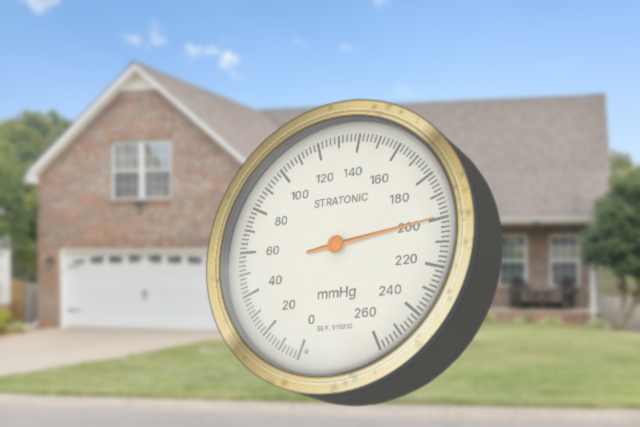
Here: 200
